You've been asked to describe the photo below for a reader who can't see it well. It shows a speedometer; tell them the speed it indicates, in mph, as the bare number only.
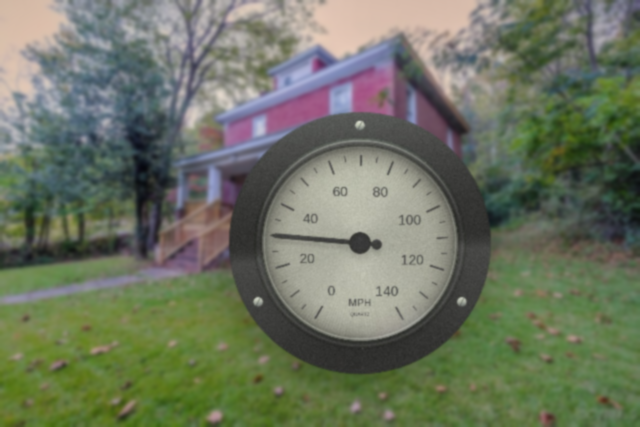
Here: 30
